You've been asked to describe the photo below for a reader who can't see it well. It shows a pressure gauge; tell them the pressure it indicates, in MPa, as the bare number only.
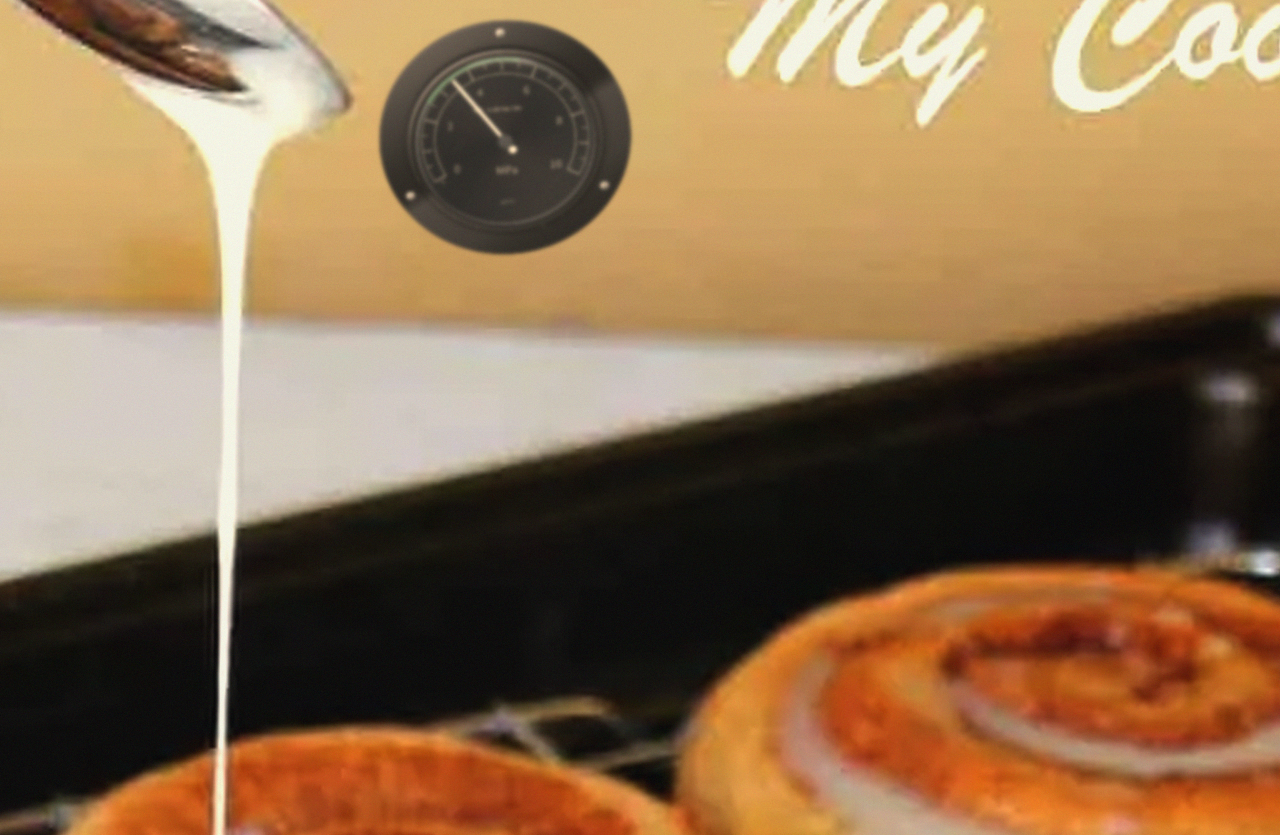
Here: 3.5
